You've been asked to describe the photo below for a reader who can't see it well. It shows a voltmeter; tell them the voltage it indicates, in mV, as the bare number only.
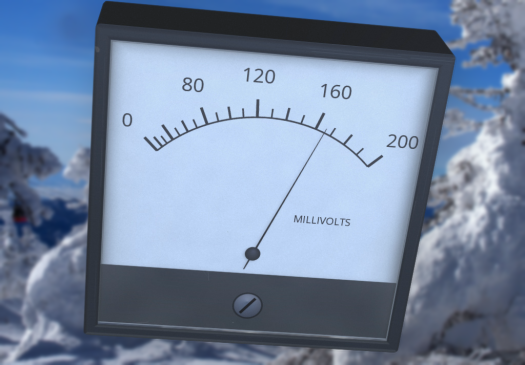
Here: 165
